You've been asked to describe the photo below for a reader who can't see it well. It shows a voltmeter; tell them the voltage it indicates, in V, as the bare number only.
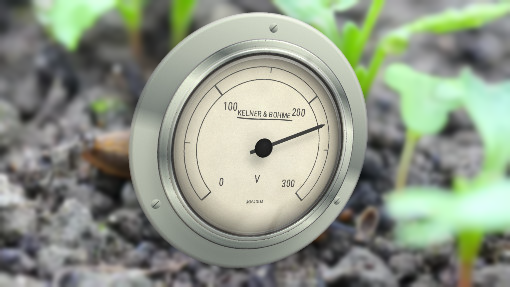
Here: 225
